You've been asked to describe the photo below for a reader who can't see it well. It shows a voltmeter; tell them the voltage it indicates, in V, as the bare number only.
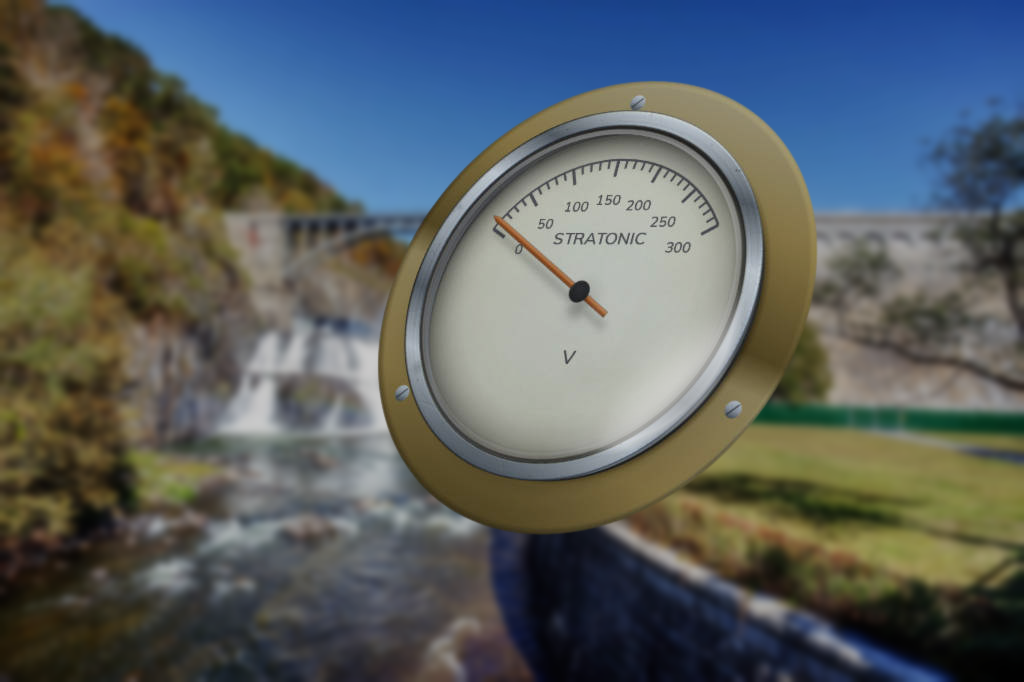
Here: 10
